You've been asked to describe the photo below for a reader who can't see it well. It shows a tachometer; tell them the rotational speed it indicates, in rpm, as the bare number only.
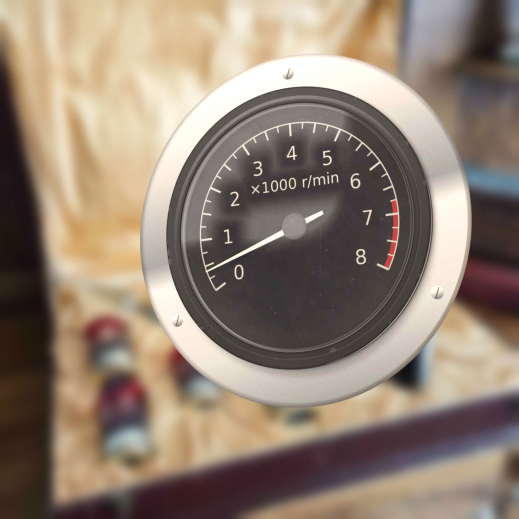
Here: 375
